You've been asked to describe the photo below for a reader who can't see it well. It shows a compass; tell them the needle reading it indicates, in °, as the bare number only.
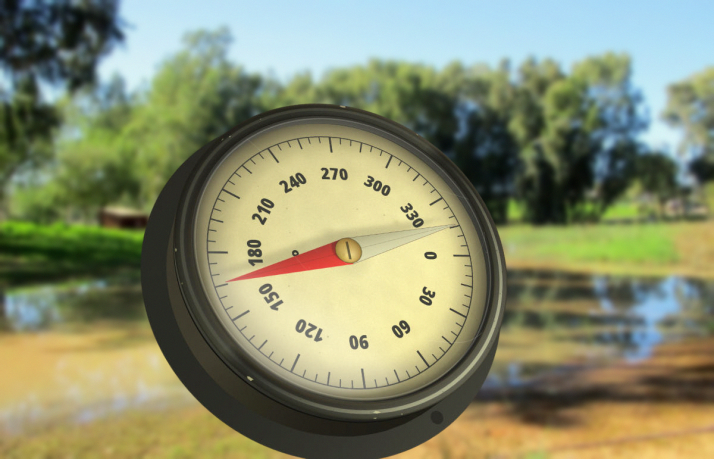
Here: 165
